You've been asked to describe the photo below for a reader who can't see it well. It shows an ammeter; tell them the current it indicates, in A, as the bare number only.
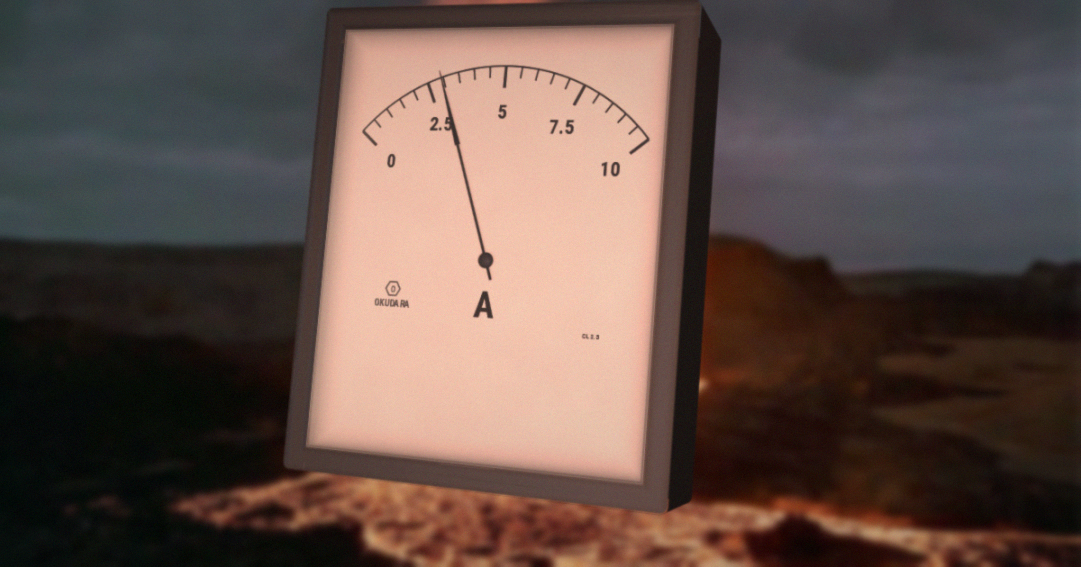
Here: 3
